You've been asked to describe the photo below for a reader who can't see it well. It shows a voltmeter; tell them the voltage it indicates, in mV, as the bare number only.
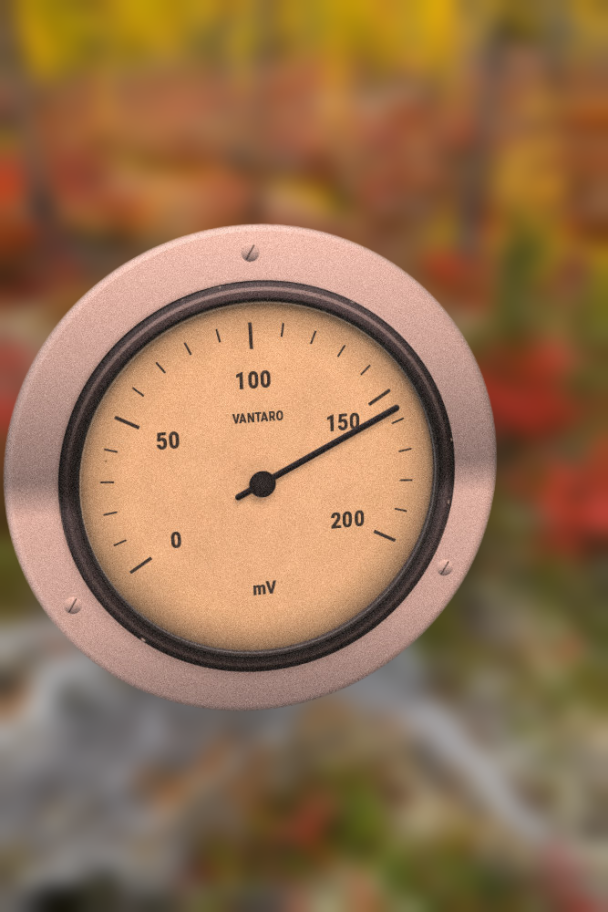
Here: 155
